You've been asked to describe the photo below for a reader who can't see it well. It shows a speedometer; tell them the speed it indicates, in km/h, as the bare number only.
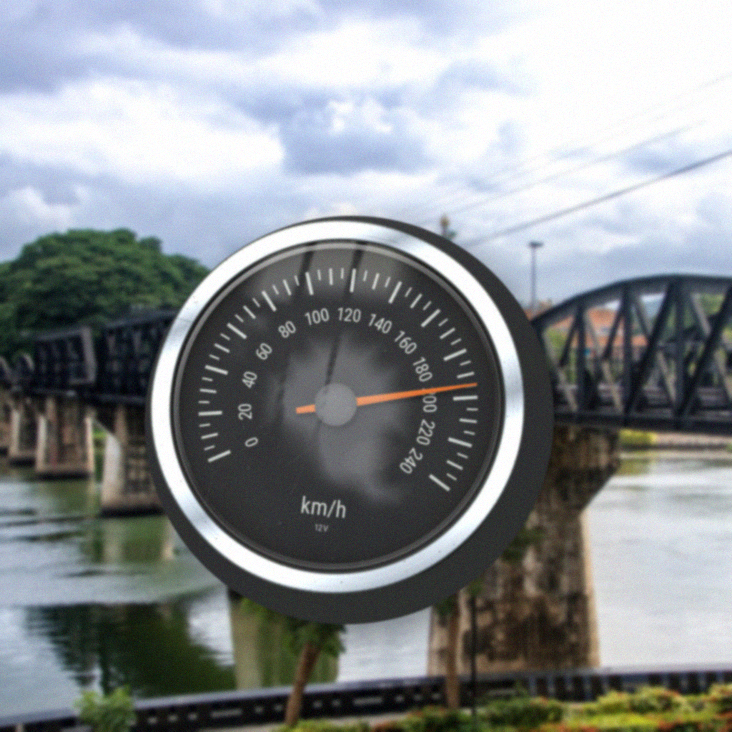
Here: 195
